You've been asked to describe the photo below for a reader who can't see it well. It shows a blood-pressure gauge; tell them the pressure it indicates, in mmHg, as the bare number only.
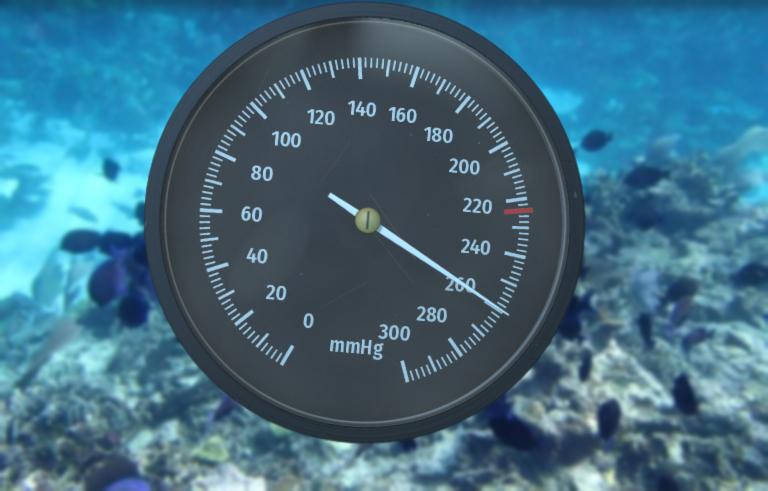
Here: 260
